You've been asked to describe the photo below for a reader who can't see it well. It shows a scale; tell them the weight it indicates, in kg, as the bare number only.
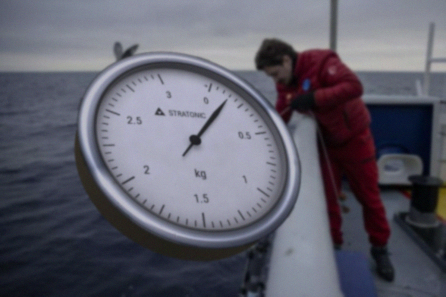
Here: 0.15
